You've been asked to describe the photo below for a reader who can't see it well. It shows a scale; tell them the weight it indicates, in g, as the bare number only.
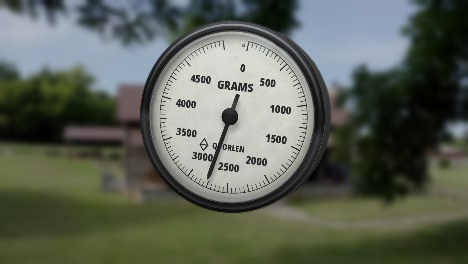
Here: 2750
